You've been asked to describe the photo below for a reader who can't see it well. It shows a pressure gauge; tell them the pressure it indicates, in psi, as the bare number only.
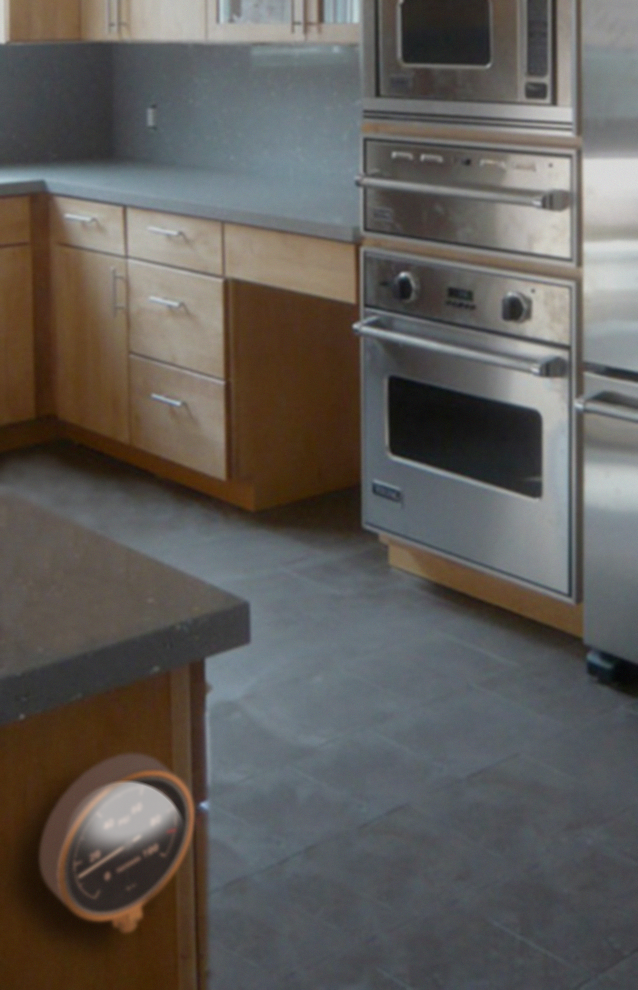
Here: 15
